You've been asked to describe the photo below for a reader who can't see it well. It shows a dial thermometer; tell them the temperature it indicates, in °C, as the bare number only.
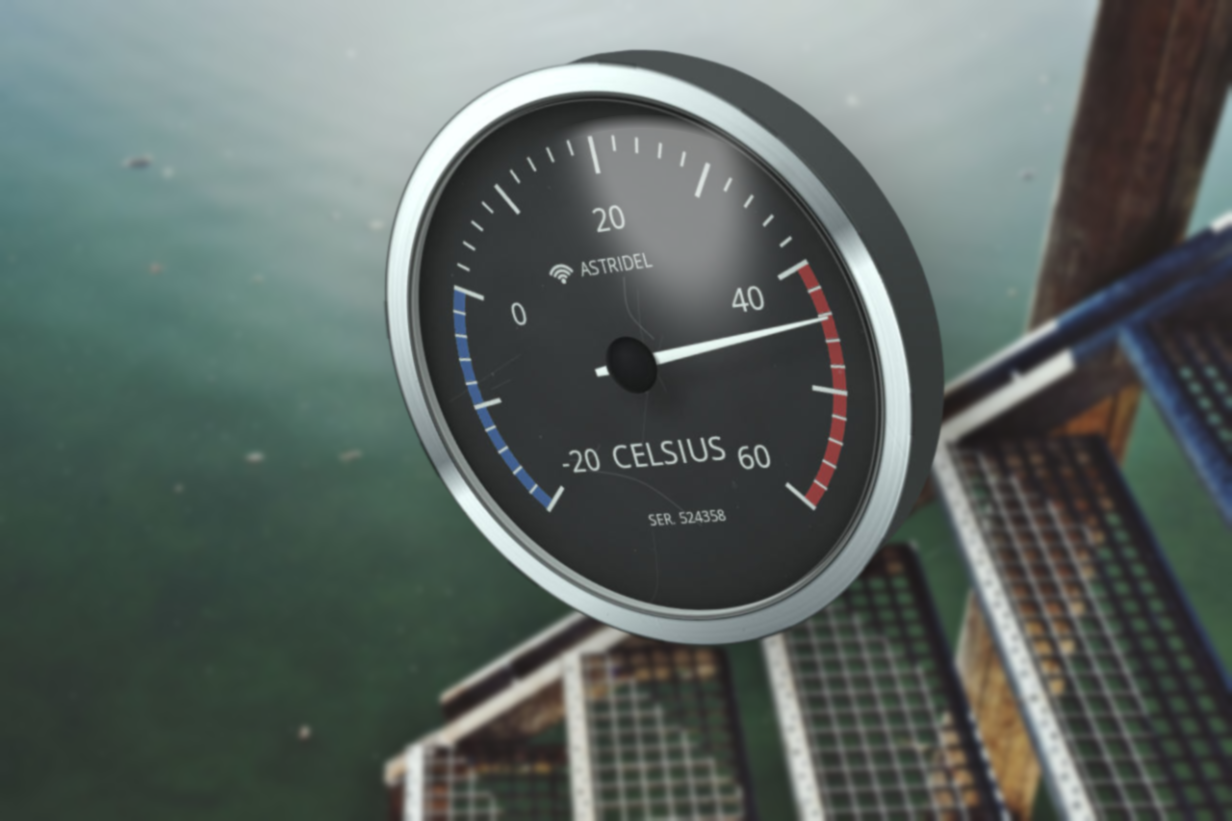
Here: 44
